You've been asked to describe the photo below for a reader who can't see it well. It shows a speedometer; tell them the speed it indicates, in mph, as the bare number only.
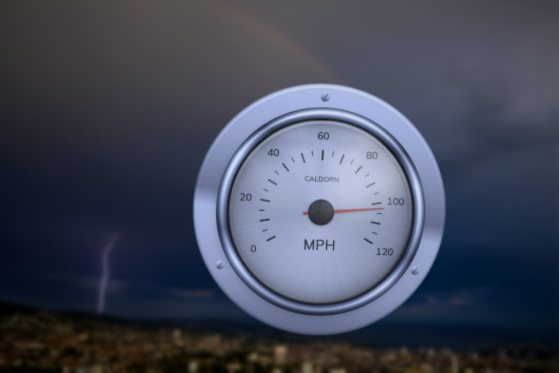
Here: 102.5
